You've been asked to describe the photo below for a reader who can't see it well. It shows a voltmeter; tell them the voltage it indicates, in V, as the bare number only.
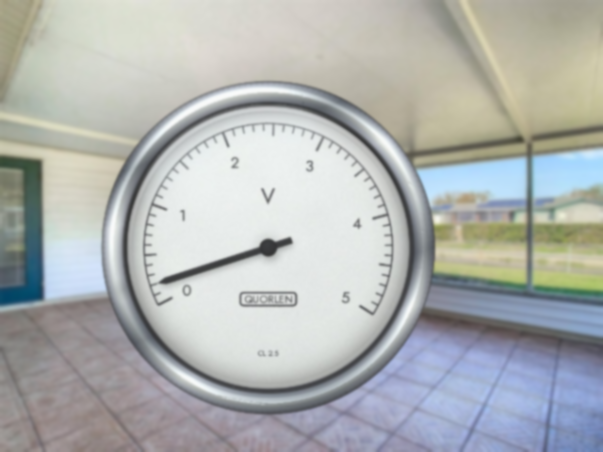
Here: 0.2
